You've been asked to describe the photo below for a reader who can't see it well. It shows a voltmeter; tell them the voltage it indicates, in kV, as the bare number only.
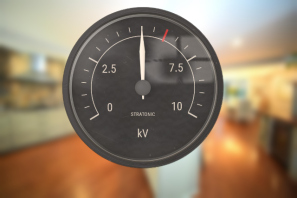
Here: 5
